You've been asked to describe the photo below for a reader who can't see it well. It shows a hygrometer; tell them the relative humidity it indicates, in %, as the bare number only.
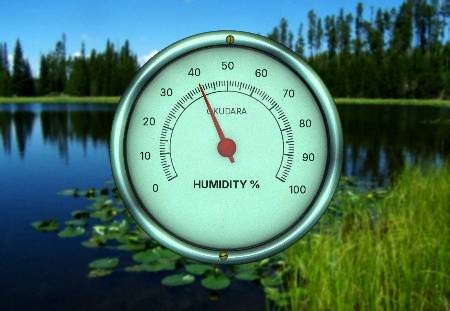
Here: 40
